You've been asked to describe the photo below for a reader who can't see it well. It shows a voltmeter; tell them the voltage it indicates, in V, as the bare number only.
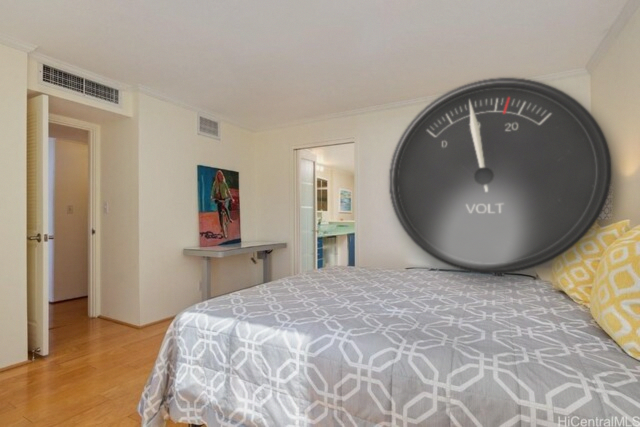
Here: 10
